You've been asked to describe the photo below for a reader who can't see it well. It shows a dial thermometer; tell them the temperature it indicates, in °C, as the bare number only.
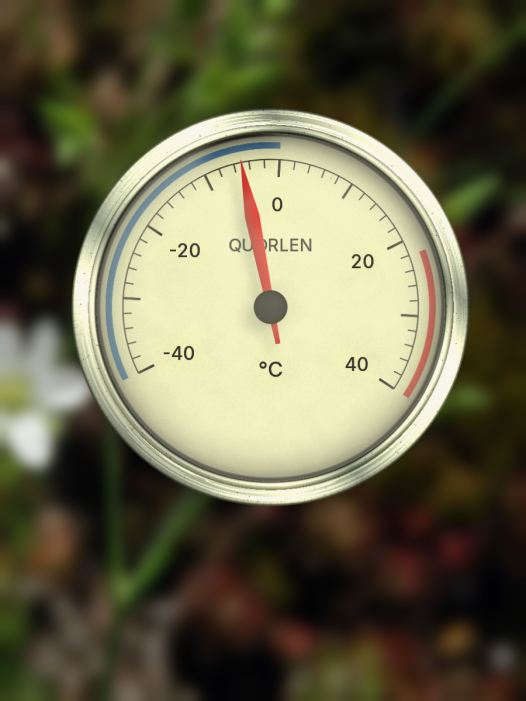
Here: -5
